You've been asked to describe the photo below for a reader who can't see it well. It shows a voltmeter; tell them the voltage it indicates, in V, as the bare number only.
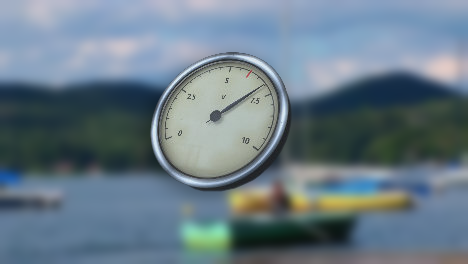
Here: 7
